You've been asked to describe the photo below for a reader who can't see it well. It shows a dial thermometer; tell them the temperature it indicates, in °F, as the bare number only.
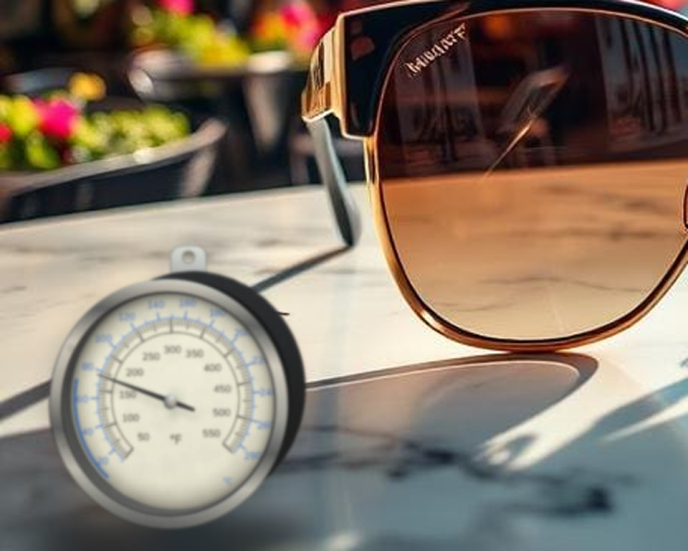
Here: 175
